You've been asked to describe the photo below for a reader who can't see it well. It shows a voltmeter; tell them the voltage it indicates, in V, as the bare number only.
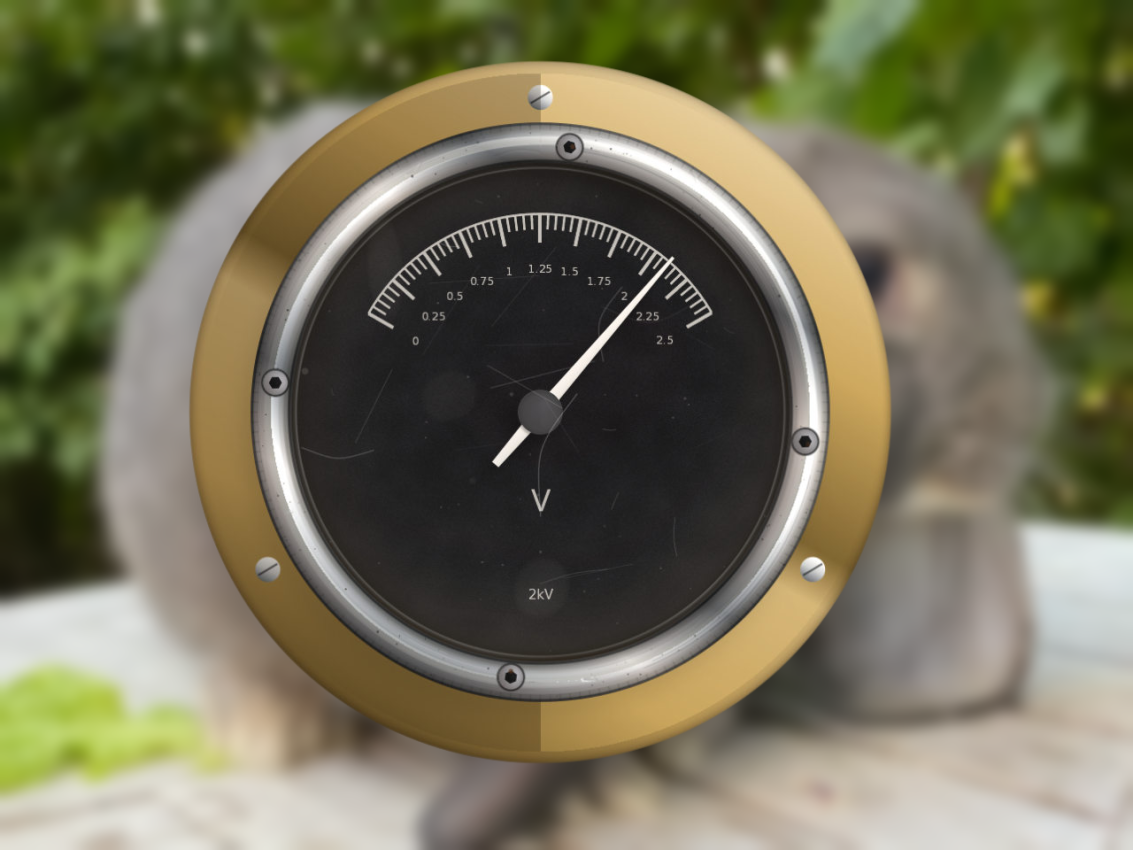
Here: 2.1
